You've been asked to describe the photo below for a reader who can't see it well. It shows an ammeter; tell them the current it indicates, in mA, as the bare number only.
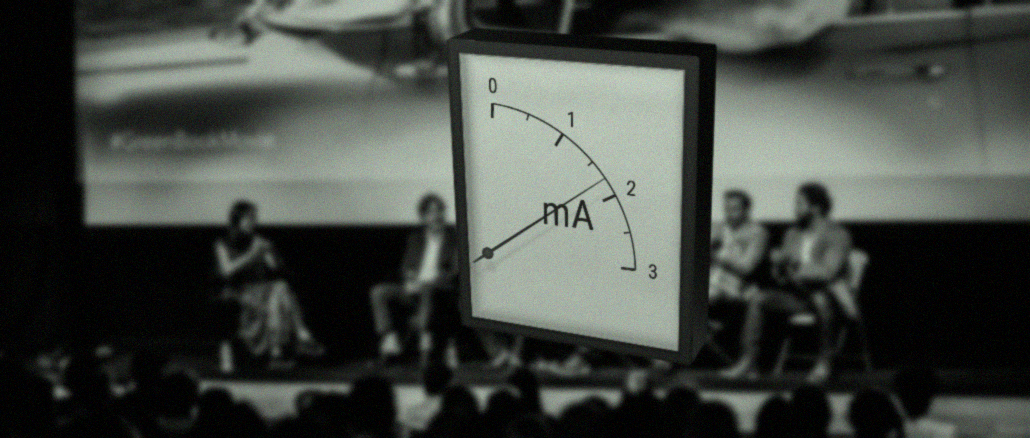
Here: 1.75
